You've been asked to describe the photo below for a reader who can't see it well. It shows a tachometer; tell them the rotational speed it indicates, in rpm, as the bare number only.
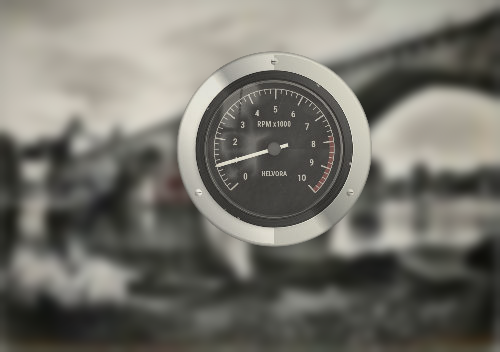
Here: 1000
